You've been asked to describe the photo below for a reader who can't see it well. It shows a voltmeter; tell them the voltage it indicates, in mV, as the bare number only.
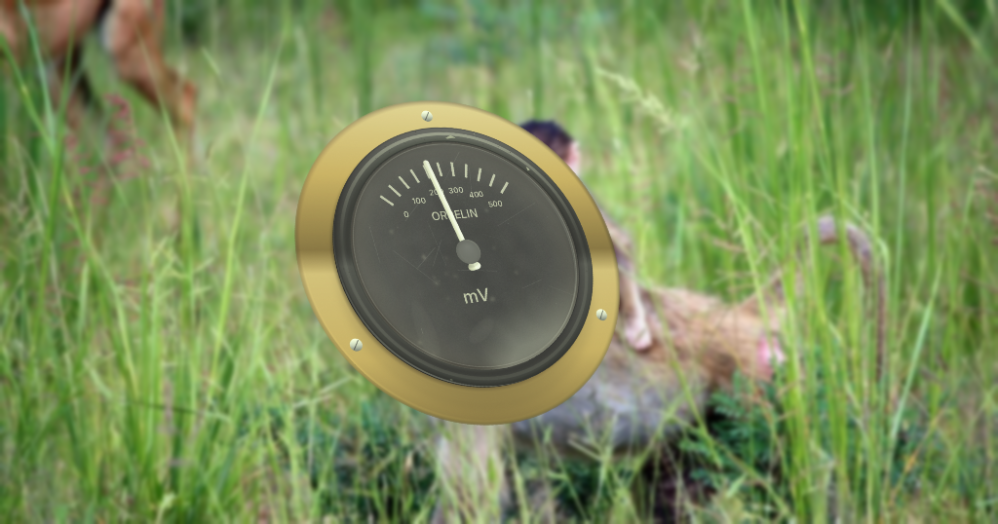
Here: 200
